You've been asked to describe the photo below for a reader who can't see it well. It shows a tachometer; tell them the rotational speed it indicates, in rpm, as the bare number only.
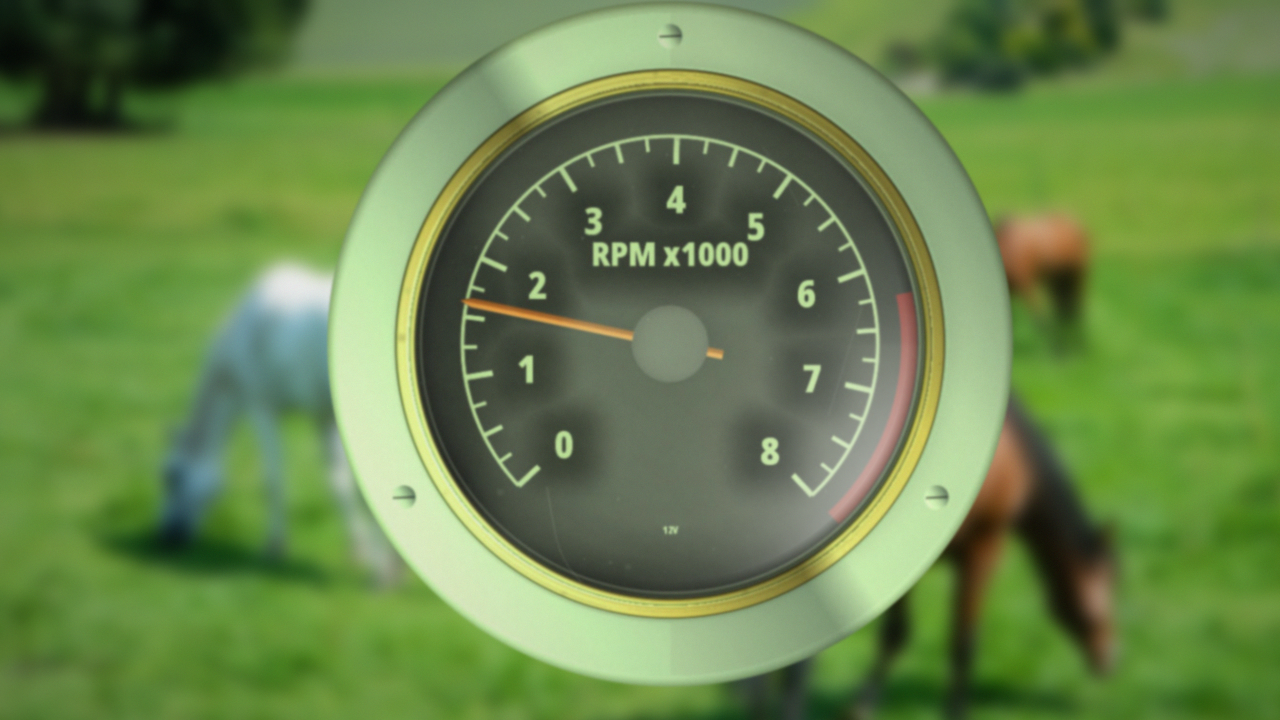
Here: 1625
